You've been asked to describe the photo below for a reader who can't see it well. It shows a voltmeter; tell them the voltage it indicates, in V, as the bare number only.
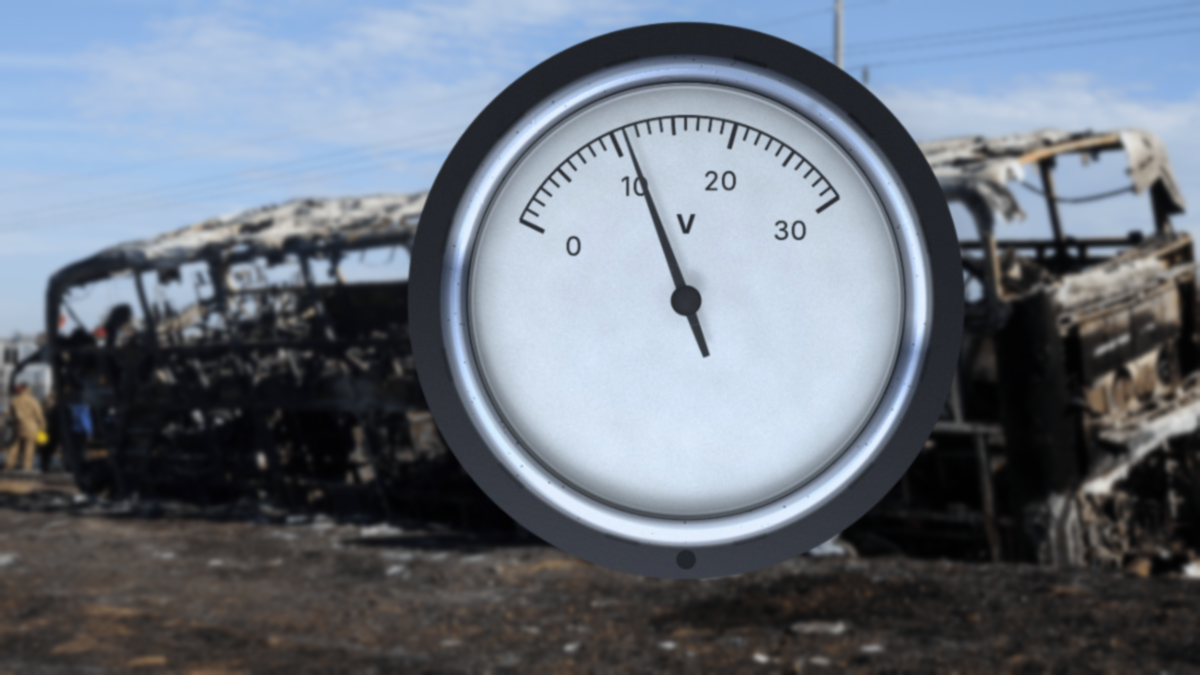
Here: 11
